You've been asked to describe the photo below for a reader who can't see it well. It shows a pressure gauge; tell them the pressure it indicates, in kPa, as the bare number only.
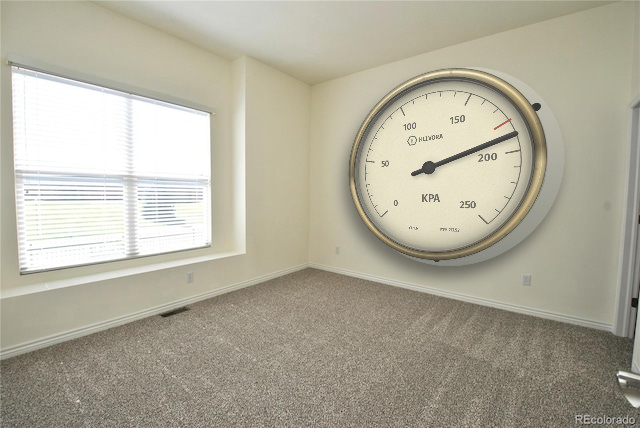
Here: 190
